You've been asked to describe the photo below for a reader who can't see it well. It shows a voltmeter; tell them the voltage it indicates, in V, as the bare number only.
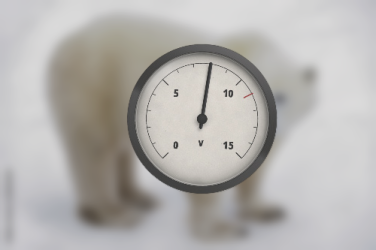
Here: 8
